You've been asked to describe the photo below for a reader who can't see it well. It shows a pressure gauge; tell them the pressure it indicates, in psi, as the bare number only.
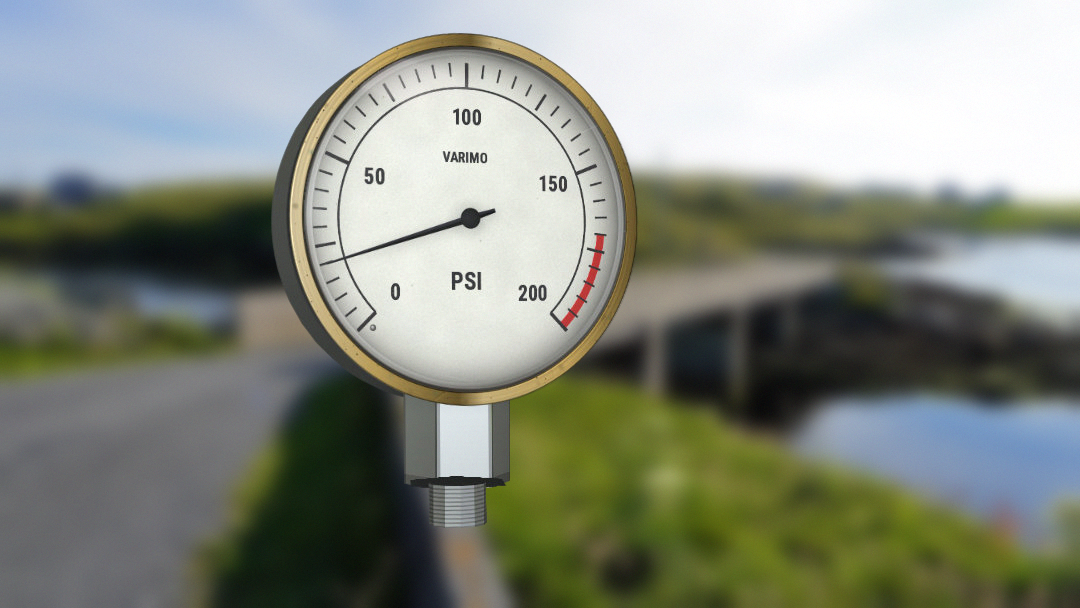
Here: 20
